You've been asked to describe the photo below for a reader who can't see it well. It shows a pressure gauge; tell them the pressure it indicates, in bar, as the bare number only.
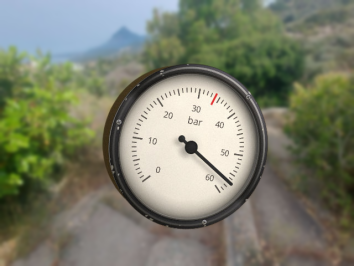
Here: 57
